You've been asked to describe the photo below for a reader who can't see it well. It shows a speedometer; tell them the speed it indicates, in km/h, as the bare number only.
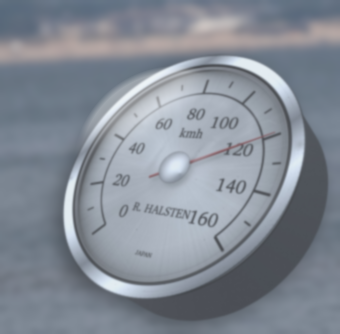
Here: 120
